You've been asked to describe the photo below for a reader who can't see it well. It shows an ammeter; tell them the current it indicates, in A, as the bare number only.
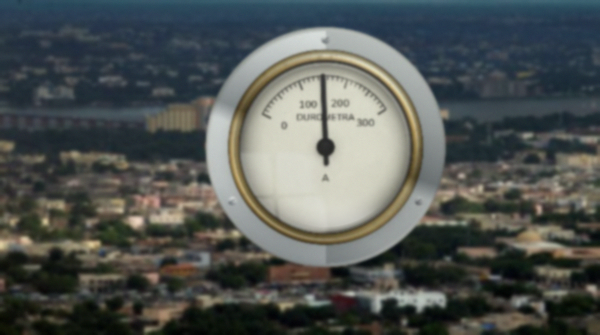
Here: 150
